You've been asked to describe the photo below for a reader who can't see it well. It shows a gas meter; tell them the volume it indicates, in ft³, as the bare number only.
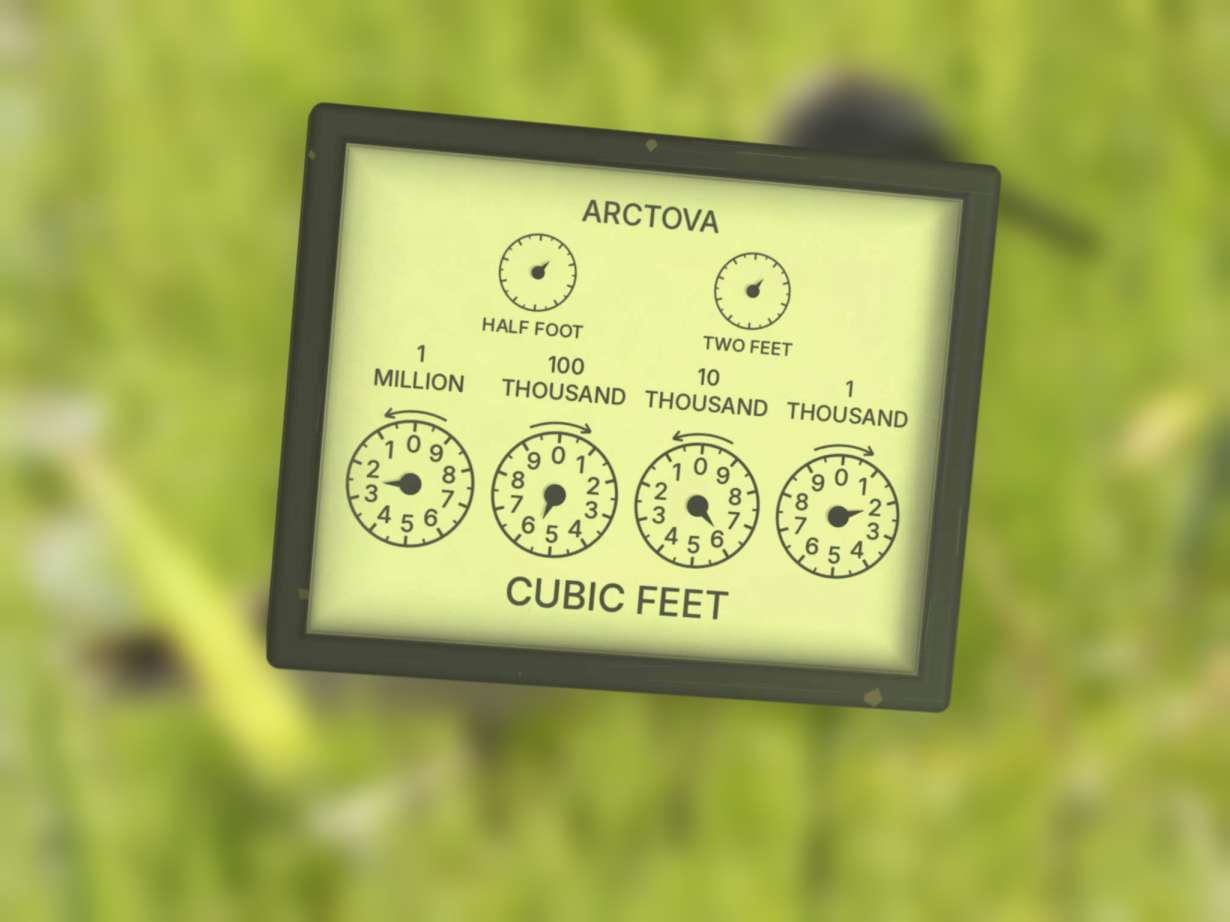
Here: 256200
